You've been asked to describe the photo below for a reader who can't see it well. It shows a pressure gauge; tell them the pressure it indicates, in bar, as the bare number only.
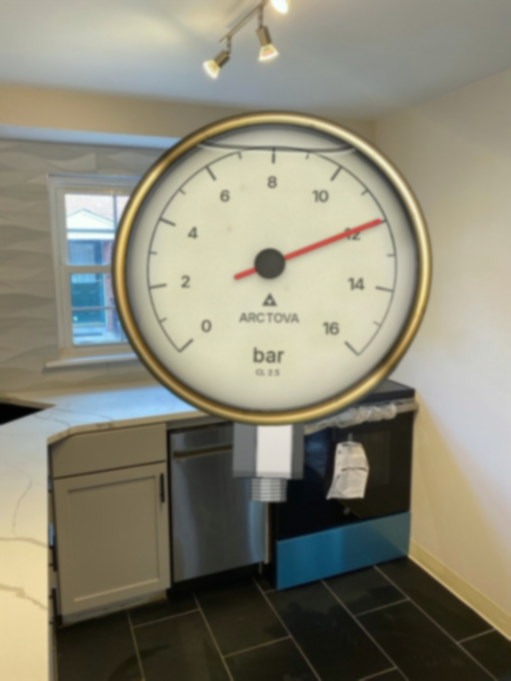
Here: 12
